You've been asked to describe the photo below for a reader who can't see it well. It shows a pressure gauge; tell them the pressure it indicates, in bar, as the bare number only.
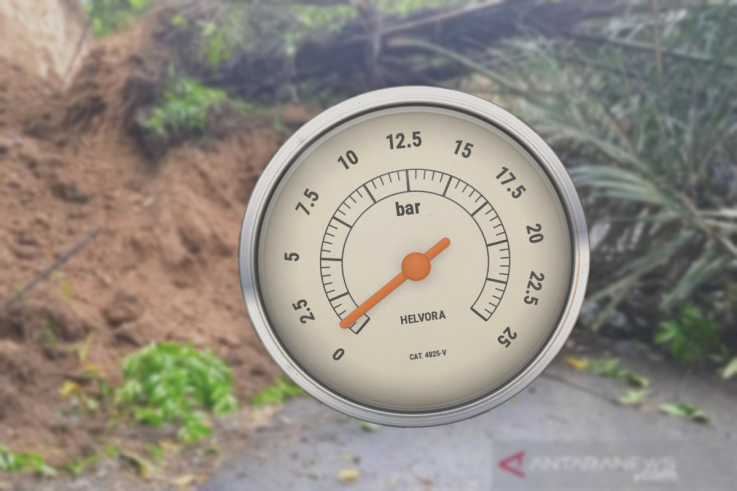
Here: 1
